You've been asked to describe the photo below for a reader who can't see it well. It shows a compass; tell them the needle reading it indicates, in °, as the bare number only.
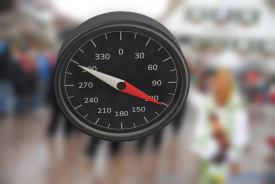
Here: 120
